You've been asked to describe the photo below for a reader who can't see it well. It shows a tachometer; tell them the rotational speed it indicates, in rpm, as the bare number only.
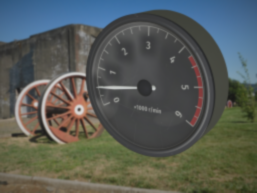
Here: 500
